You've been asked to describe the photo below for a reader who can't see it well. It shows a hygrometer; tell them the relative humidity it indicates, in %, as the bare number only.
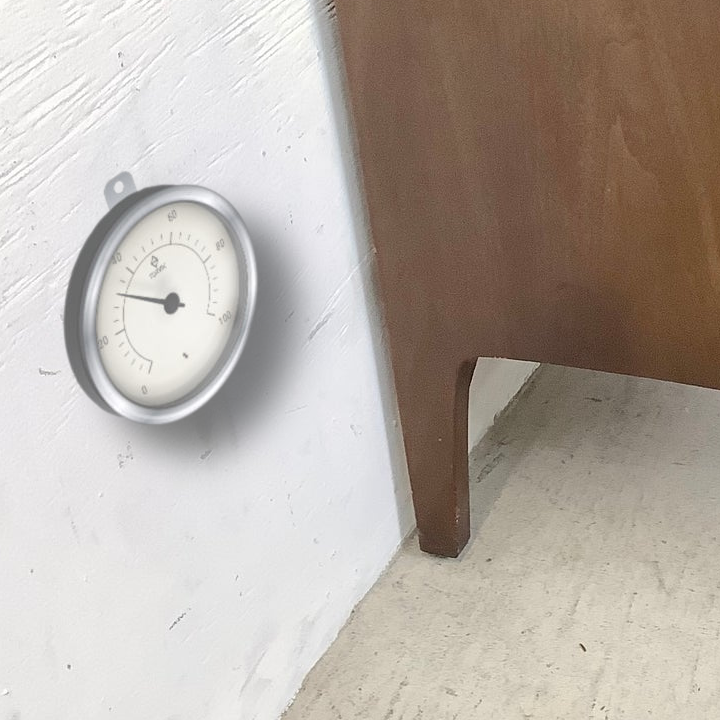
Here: 32
